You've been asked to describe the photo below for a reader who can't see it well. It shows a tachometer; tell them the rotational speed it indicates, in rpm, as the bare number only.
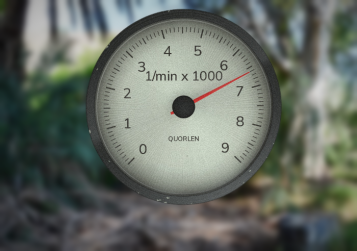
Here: 6600
